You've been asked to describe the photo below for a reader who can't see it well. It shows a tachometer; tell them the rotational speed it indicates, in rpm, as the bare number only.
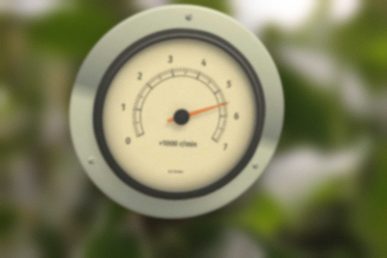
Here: 5500
